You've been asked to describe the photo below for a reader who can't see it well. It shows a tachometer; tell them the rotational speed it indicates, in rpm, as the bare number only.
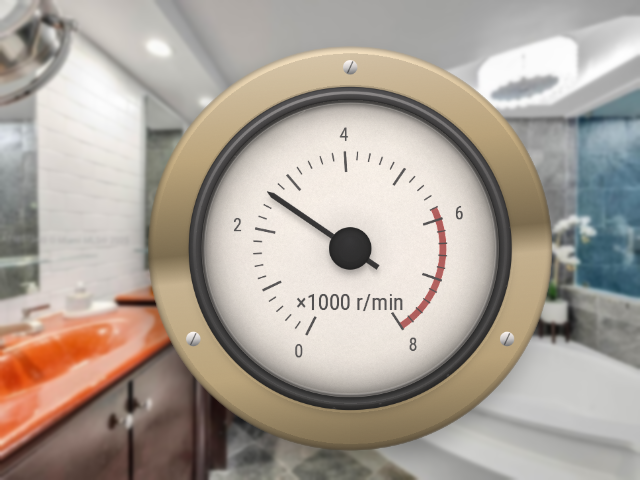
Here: 2600
